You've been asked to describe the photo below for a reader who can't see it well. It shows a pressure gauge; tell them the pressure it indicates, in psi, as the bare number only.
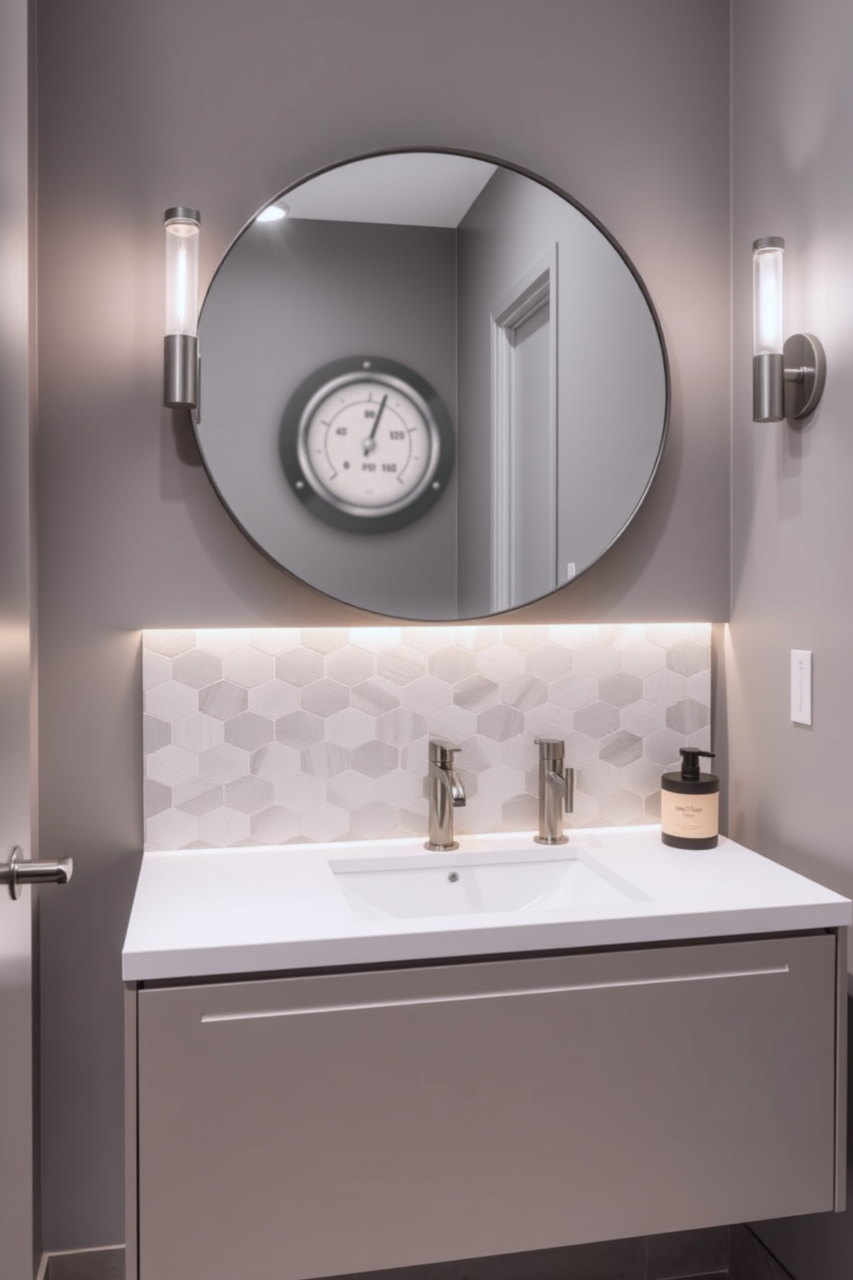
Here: 90
